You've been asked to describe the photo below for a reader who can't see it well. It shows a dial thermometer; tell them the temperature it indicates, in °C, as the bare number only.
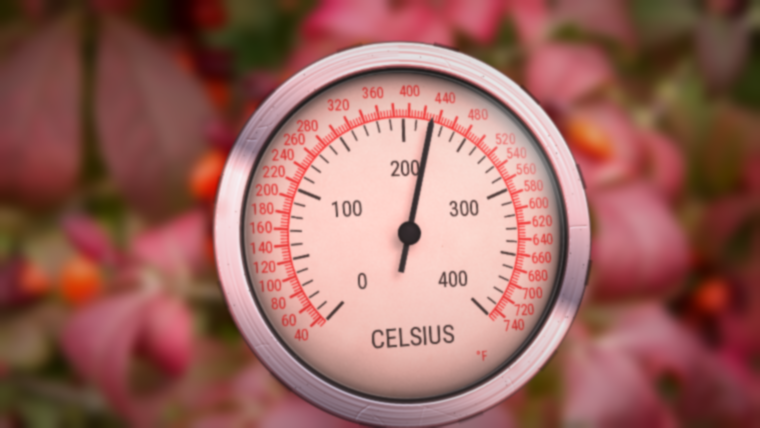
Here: 220
